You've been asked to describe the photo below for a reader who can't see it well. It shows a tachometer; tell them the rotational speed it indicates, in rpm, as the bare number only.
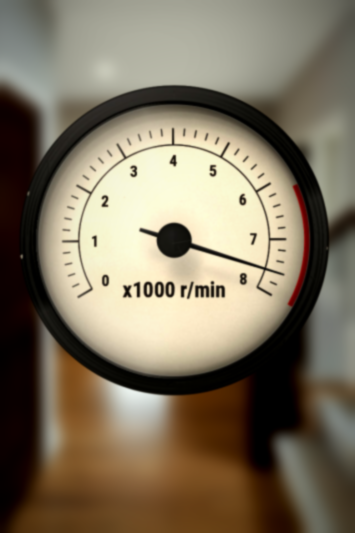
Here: 7600
